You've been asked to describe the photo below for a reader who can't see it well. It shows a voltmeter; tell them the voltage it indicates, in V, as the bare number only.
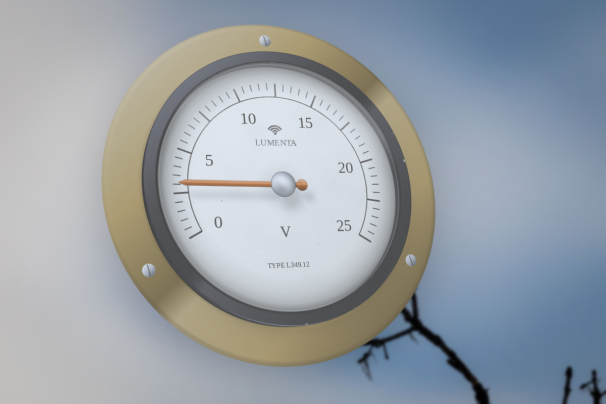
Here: 3
